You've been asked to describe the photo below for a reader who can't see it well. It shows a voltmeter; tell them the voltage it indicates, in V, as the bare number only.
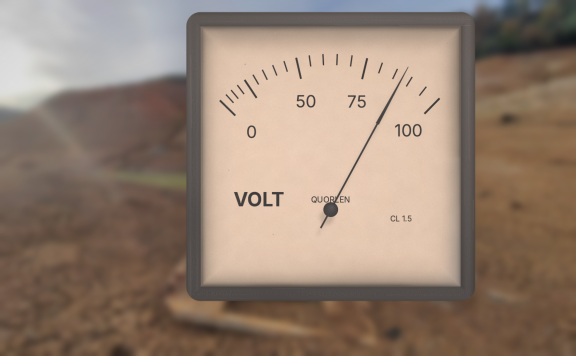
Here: 87.5
